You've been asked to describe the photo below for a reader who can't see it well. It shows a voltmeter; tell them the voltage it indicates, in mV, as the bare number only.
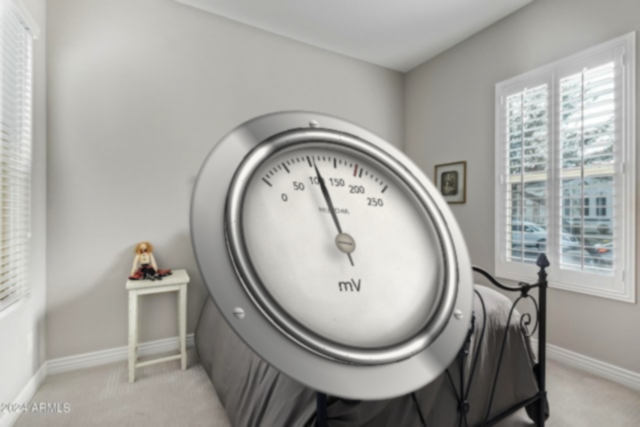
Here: 100
